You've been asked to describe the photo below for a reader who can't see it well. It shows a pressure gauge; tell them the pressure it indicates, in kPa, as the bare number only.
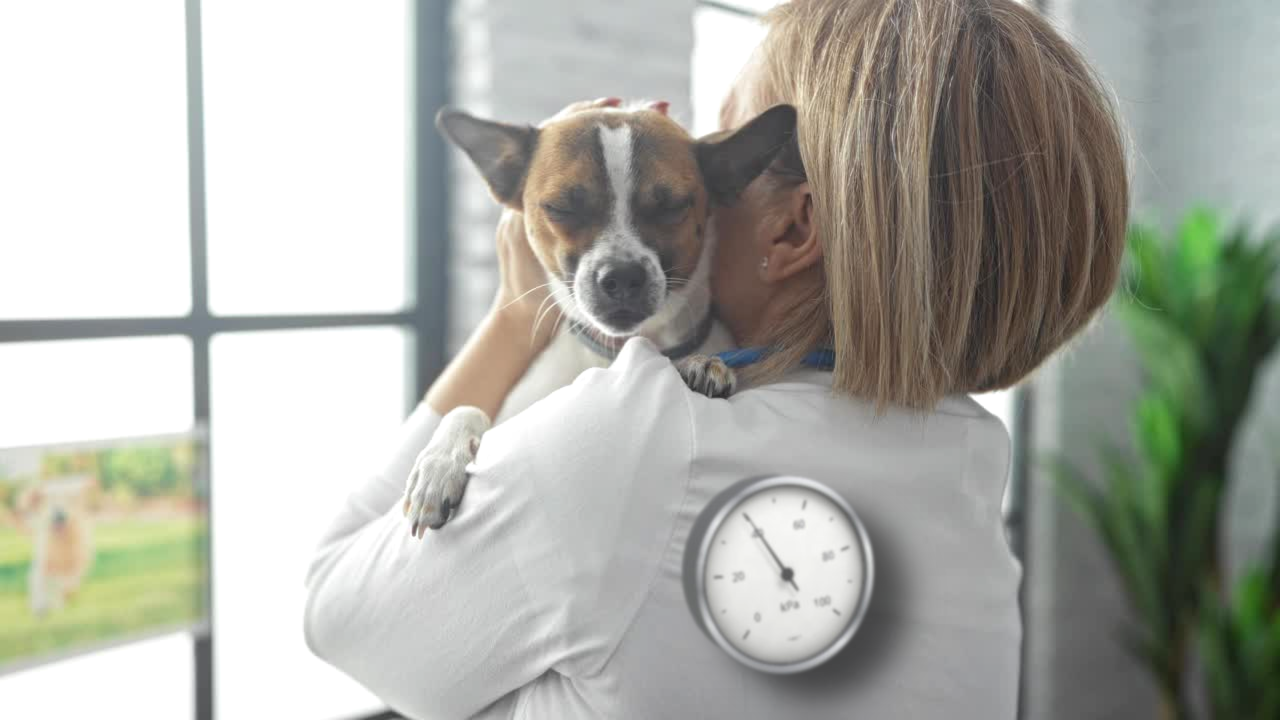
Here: 40
